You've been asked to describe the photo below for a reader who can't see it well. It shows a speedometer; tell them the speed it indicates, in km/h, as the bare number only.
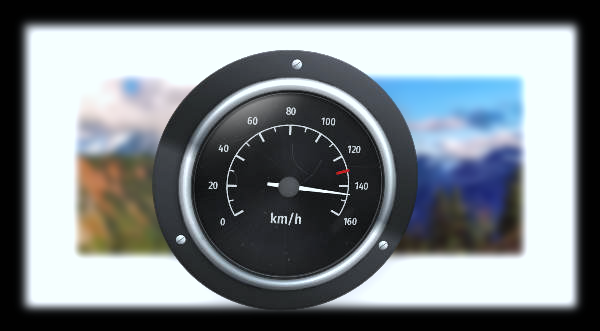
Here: 145
